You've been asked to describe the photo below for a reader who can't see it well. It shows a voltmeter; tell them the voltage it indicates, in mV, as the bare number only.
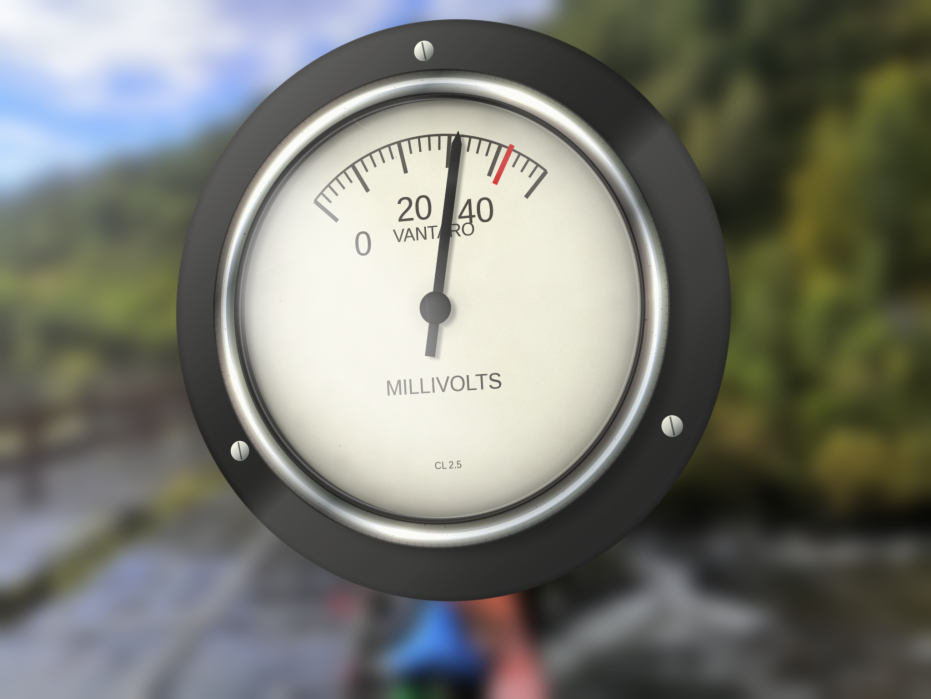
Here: 32
